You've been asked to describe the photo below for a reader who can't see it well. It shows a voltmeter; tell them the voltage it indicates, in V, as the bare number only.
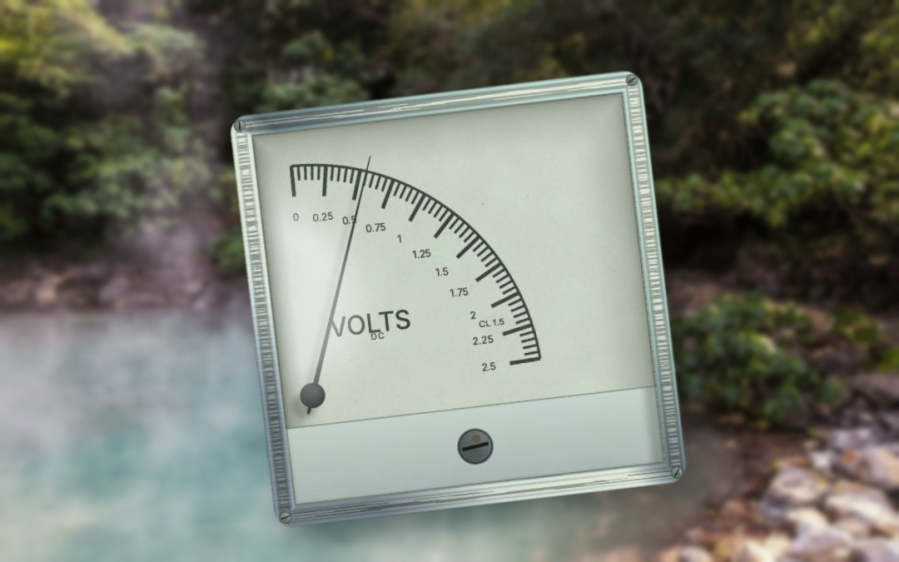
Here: 0.55
